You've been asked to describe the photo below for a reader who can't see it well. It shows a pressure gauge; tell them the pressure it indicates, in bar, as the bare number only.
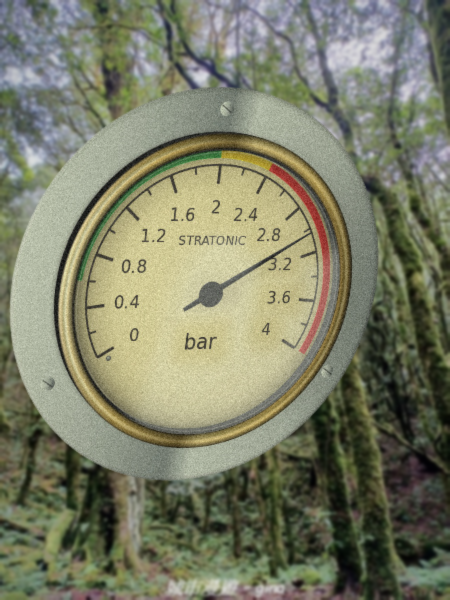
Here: 3
